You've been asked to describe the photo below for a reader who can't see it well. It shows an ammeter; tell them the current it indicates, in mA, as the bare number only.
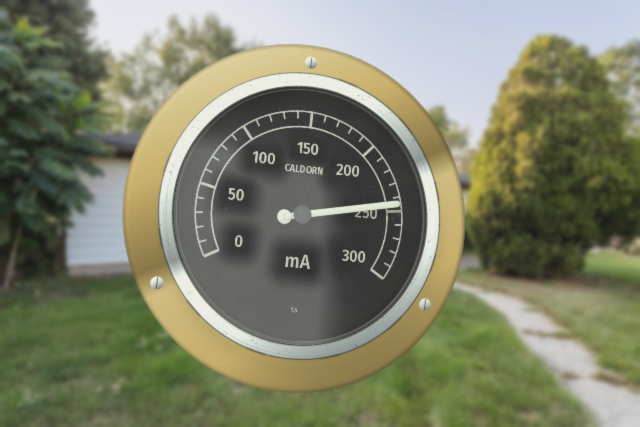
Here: 245
